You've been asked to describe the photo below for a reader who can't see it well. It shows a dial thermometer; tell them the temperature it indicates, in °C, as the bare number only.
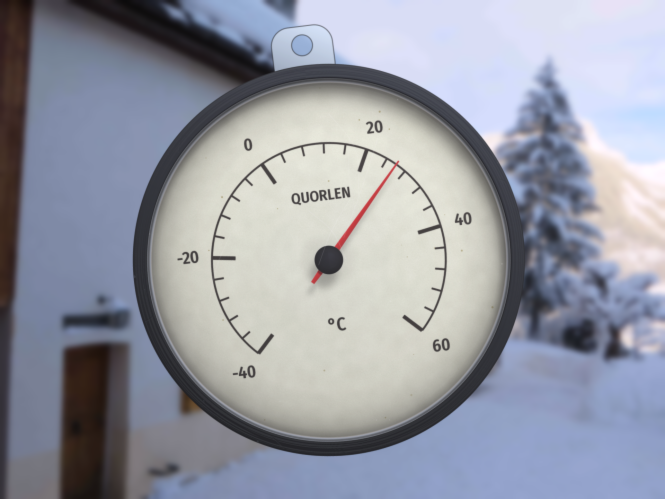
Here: 26
